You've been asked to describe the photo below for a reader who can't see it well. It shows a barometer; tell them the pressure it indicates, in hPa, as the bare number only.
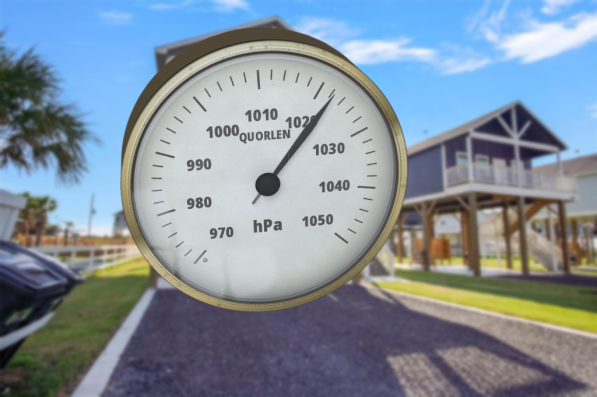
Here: 1022
